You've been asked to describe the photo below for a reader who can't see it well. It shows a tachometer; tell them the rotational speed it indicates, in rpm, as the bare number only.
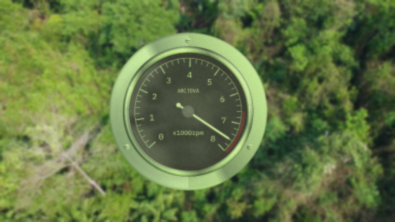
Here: 7600
